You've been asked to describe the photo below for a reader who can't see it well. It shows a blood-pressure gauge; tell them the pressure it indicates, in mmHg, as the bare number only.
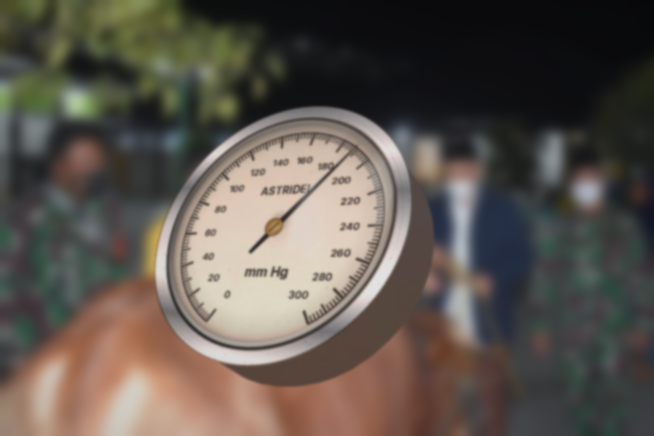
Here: 190
